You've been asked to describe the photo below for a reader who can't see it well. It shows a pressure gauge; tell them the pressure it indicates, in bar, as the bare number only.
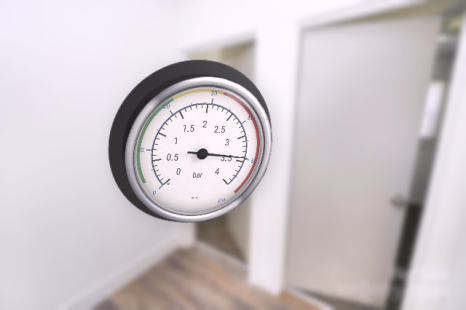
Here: 3.4
